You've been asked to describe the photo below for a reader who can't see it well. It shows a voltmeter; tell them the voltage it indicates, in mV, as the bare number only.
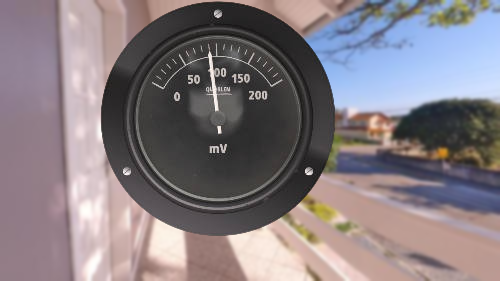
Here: 90
